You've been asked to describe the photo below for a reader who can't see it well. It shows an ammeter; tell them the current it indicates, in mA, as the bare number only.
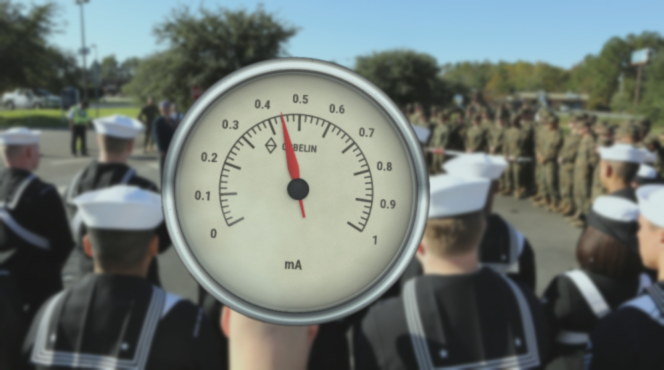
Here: 0.44
